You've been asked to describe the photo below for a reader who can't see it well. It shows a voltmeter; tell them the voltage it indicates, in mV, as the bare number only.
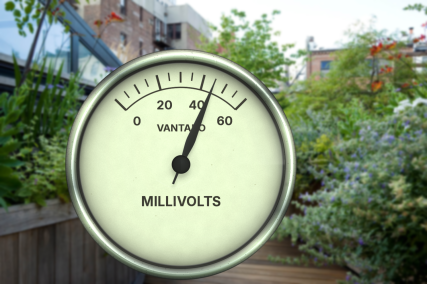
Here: 45
